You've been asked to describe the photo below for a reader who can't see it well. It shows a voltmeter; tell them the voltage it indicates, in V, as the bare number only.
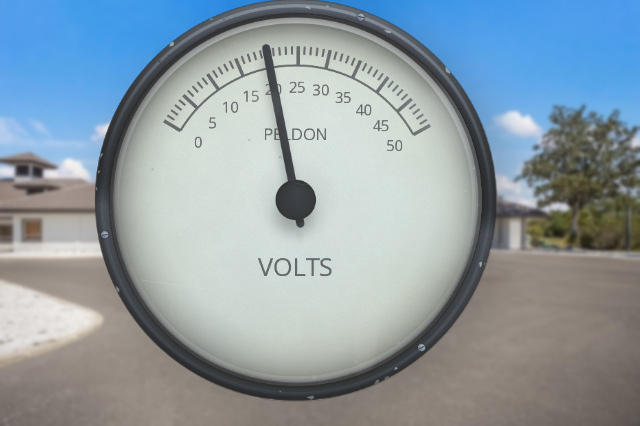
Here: 20
